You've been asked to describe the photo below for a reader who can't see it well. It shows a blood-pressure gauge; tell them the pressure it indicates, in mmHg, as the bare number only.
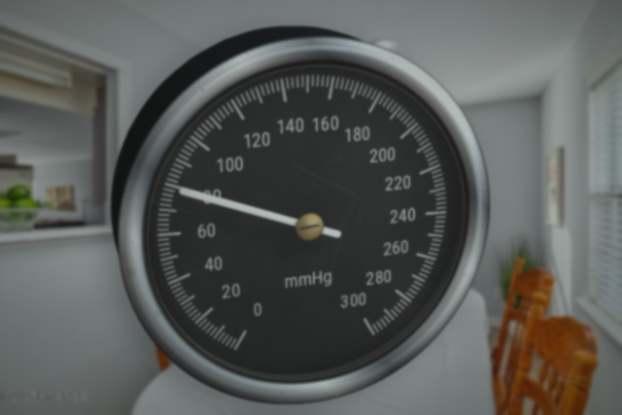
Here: 80
